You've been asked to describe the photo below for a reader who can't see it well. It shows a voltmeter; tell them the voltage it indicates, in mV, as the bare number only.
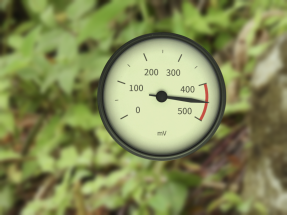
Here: 450
